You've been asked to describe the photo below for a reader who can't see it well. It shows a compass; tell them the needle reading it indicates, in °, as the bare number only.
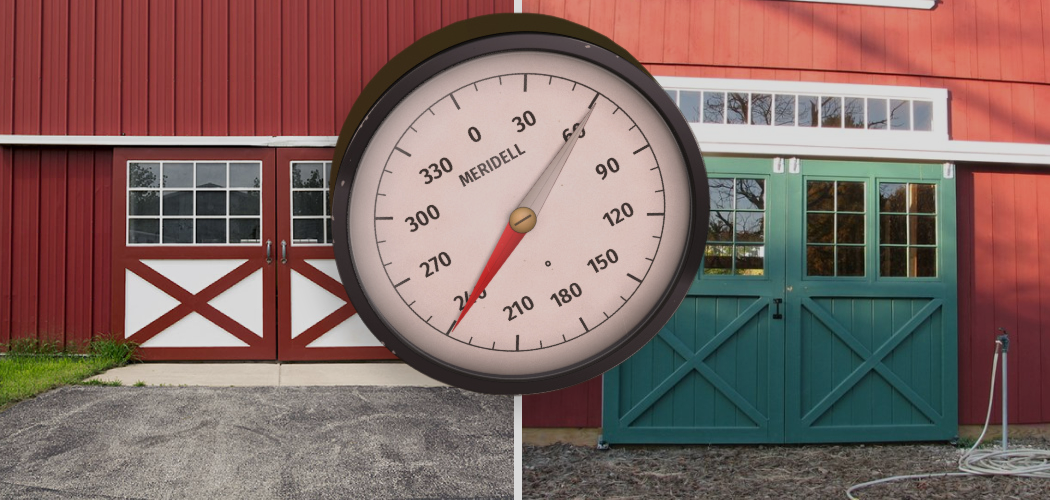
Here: 240
